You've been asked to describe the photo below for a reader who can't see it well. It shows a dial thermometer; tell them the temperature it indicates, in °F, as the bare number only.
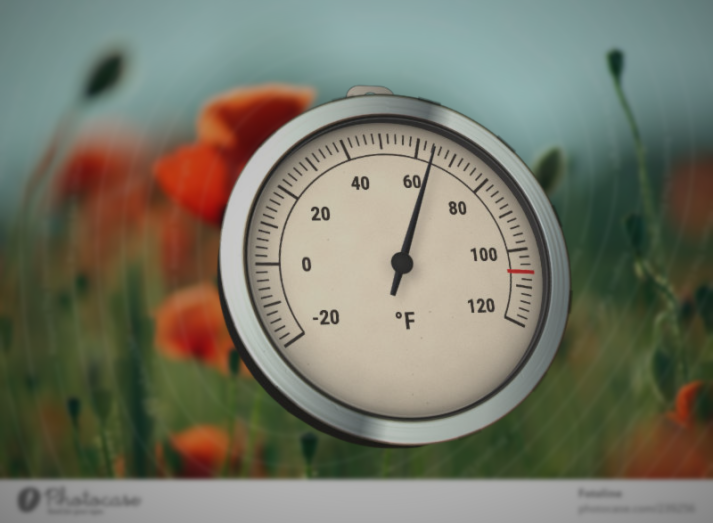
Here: 64
